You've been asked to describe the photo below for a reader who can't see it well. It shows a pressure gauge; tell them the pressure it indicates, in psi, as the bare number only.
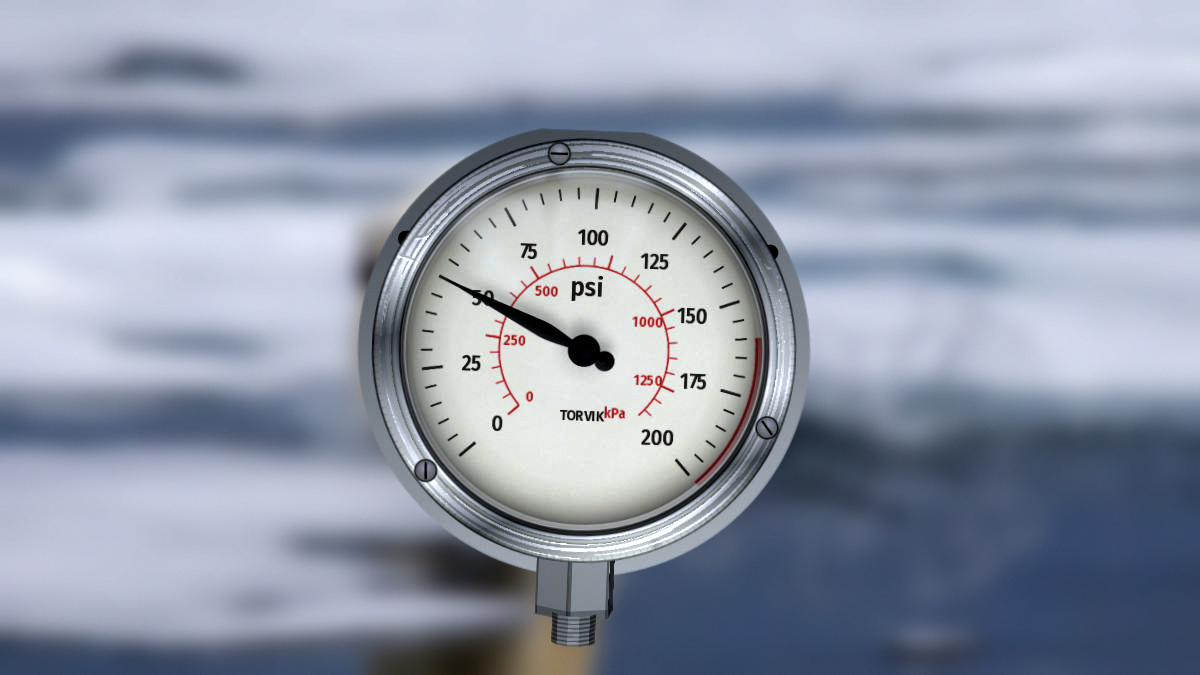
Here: 50
